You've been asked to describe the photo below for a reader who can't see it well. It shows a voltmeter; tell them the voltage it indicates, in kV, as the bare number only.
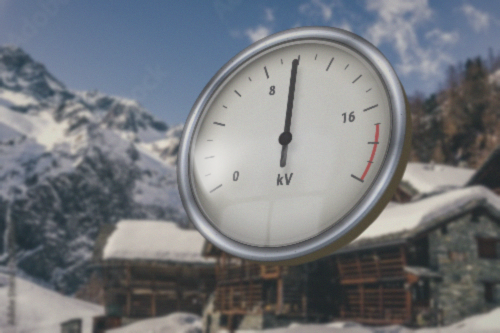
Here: 10
